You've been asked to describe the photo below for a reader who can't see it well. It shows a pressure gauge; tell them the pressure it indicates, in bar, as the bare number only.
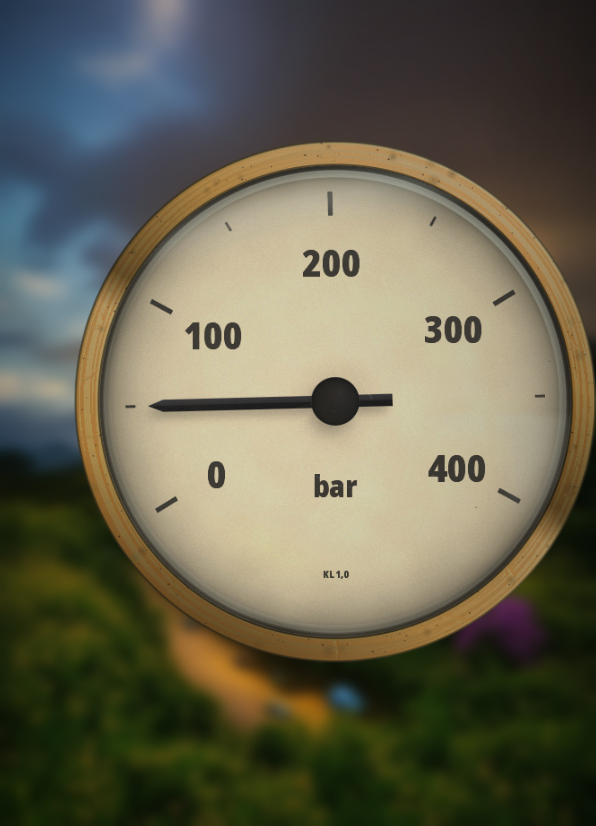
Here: 50
